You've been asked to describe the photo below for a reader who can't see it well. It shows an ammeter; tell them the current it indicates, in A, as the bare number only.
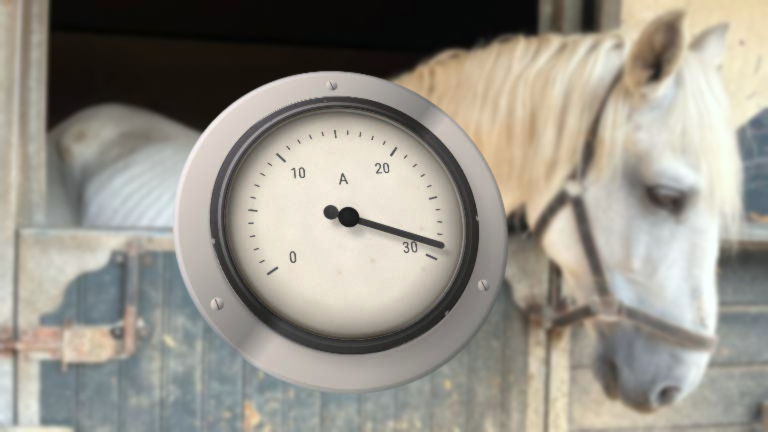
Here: 29
